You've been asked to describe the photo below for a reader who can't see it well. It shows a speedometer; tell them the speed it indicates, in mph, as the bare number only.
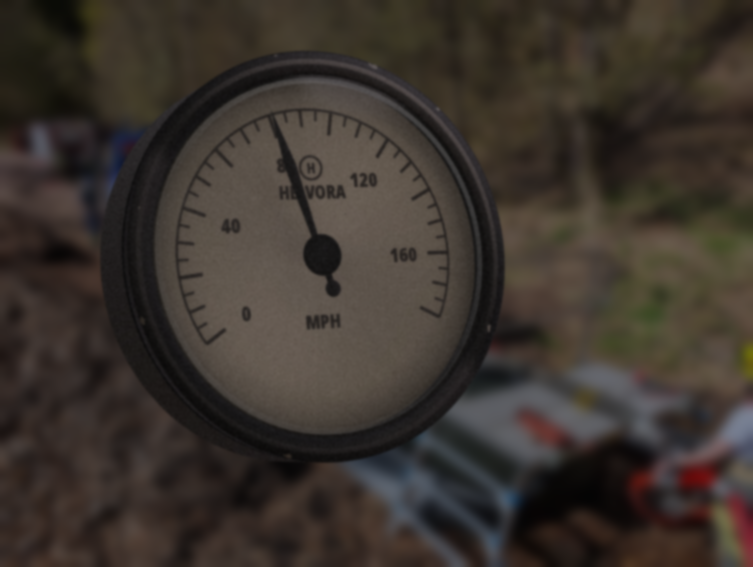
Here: 80
